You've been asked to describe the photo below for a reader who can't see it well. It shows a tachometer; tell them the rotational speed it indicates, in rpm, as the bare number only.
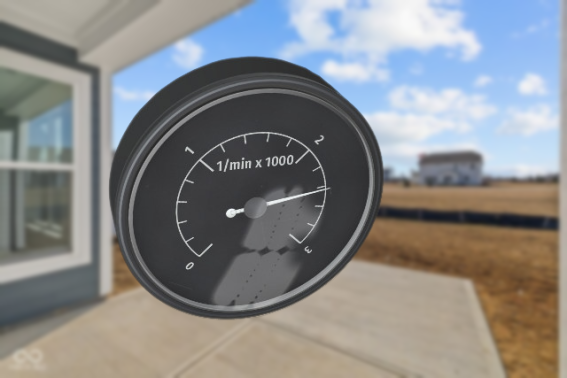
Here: 2400
